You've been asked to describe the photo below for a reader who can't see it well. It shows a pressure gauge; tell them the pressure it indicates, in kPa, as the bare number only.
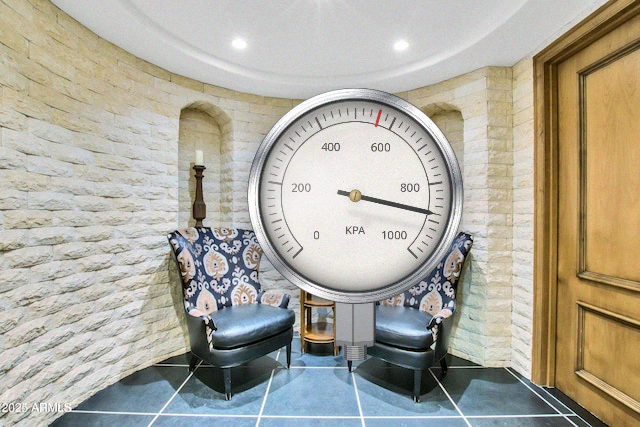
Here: 880
